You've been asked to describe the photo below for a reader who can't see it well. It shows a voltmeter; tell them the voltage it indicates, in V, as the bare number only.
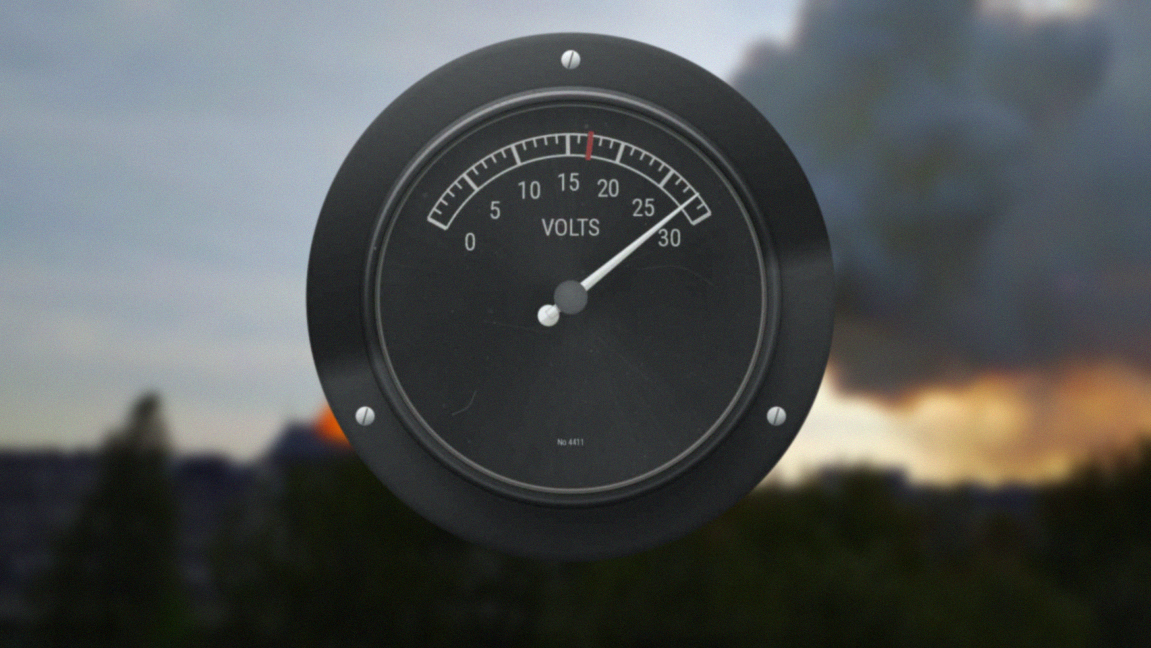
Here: 28
